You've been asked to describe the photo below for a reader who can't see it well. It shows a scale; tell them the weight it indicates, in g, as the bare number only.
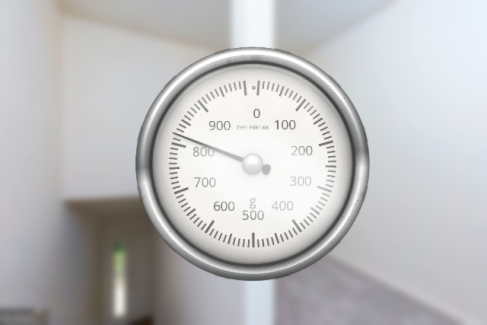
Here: 820
